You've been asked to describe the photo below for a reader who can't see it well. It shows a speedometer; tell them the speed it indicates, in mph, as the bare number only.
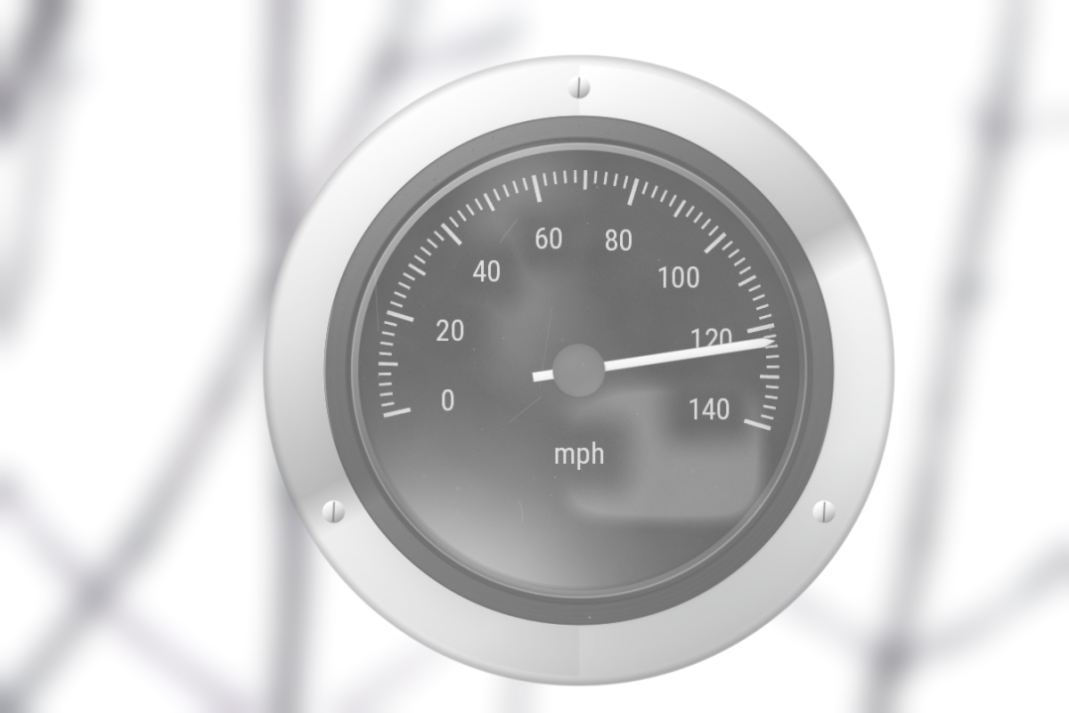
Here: 123
